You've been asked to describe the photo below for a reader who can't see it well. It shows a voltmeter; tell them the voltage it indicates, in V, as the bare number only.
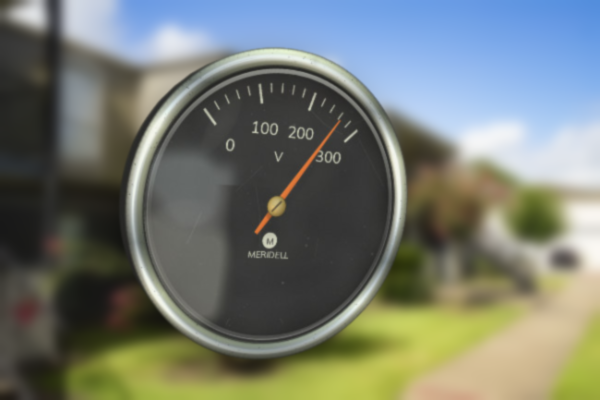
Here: 260
